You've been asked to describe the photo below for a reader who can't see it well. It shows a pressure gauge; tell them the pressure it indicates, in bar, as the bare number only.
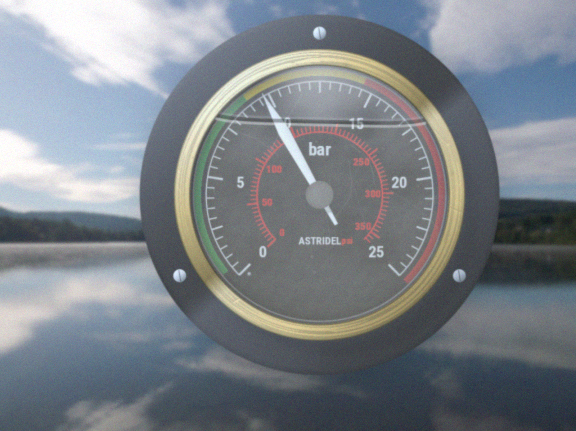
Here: 9.75
